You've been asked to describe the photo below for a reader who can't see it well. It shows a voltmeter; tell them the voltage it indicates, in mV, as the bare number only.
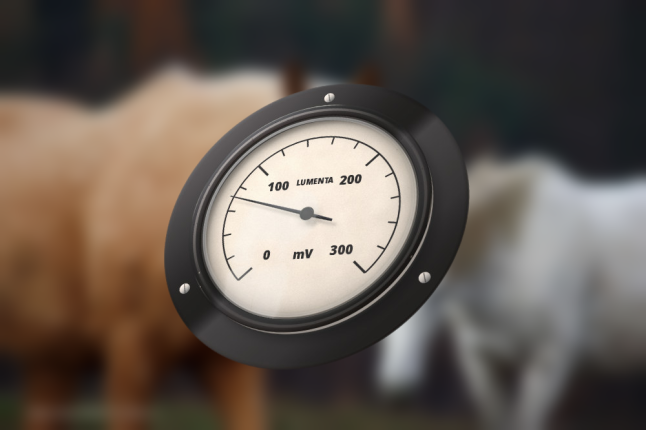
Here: 70
